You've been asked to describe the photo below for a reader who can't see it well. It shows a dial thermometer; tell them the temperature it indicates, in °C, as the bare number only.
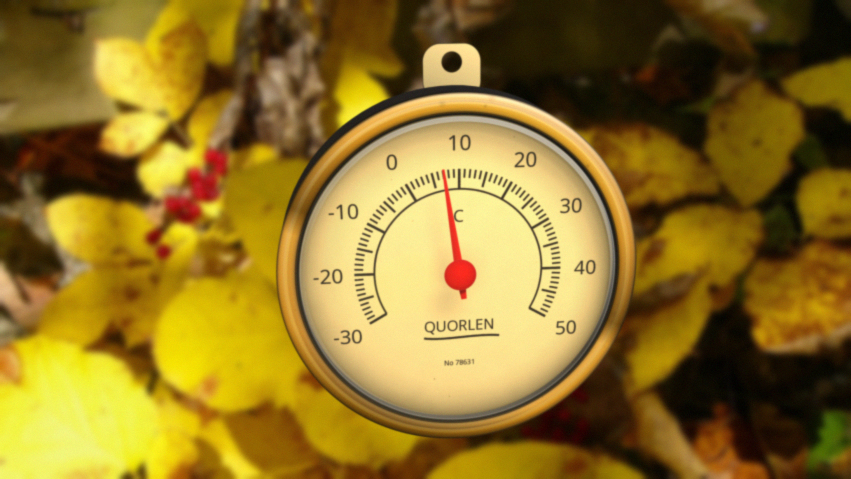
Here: 7
